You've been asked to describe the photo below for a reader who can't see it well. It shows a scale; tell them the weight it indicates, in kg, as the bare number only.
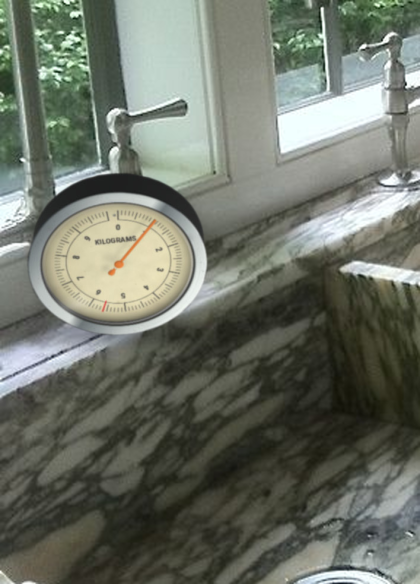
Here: 1
